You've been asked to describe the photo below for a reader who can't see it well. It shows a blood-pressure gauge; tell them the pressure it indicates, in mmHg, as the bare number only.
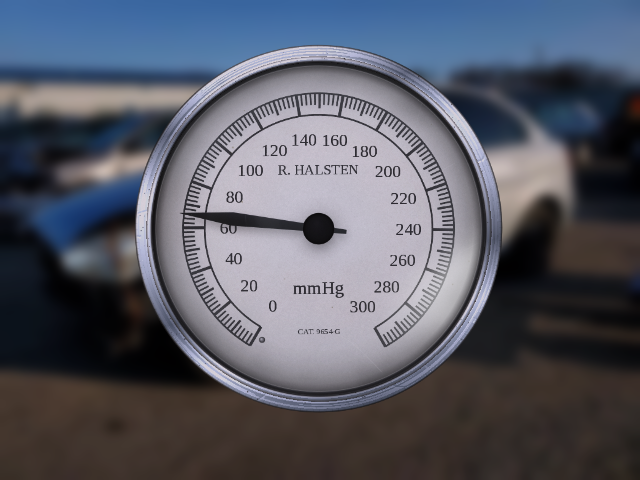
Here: 66
